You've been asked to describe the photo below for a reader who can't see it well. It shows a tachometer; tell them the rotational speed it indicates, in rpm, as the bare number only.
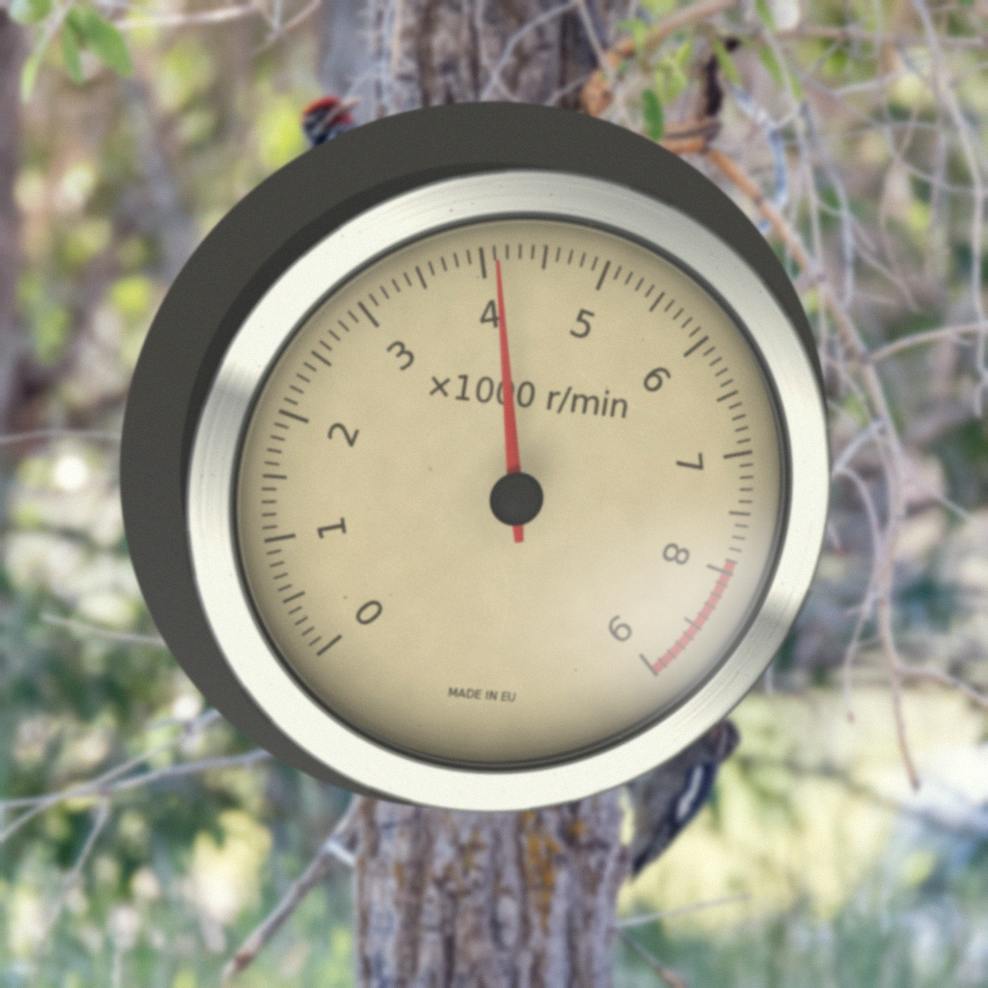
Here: 4100
